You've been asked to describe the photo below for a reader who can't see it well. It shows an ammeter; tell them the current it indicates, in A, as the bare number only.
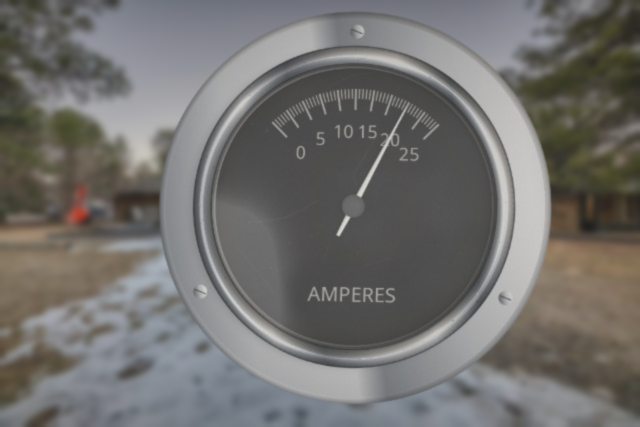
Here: 20
